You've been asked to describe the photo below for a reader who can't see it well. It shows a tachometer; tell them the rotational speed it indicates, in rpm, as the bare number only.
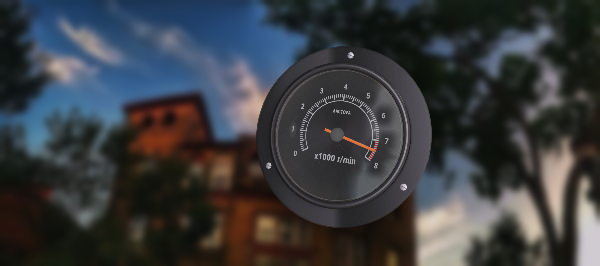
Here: 7500
